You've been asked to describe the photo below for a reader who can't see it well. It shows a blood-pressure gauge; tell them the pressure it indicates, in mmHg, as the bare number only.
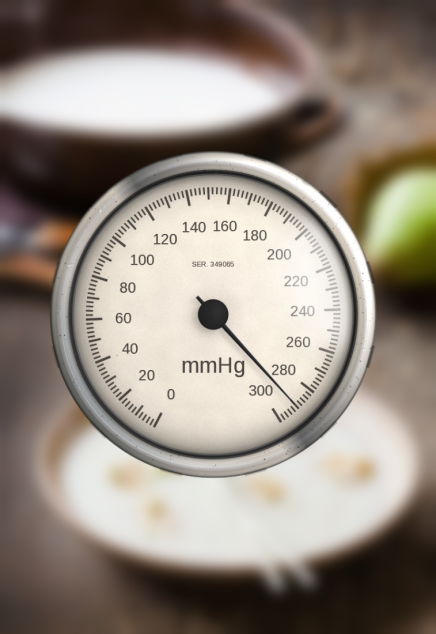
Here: 290
